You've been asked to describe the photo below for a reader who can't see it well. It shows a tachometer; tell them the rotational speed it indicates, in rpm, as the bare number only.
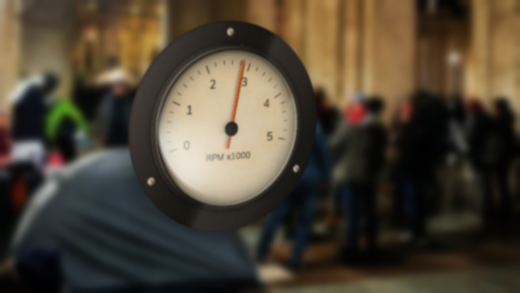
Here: 2800
